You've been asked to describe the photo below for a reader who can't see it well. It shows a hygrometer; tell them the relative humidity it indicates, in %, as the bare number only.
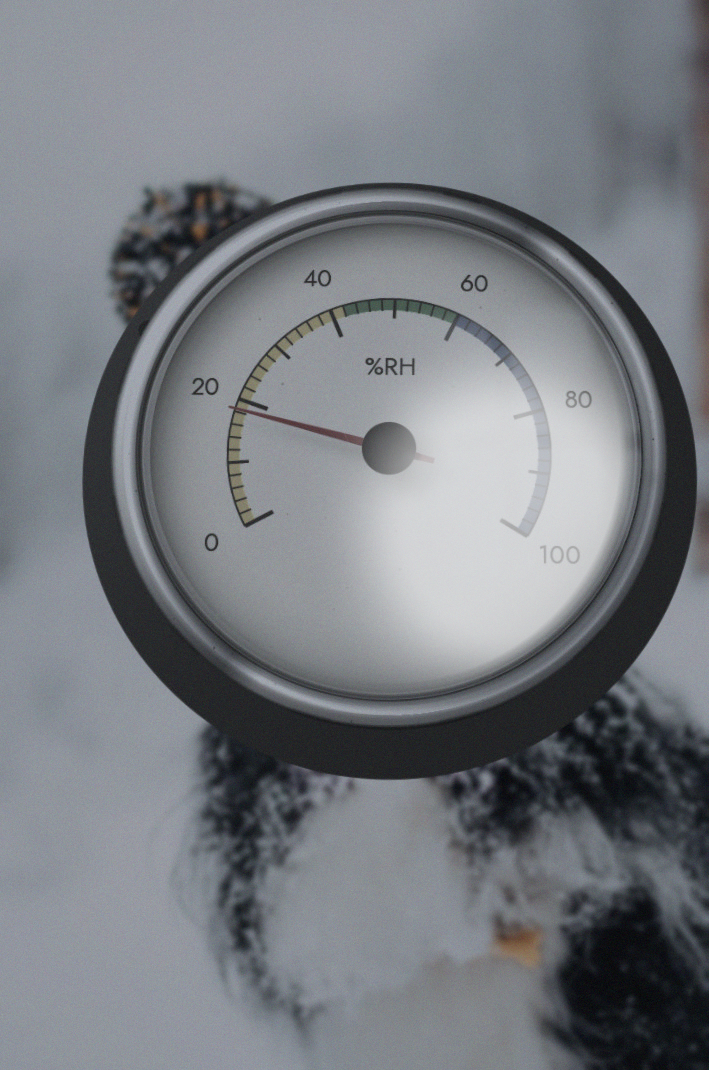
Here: 18
